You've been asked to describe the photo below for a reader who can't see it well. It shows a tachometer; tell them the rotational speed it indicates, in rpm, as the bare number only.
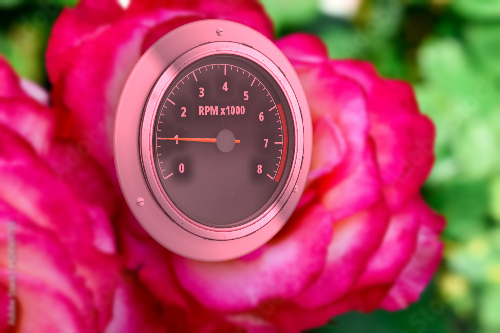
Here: 1000
